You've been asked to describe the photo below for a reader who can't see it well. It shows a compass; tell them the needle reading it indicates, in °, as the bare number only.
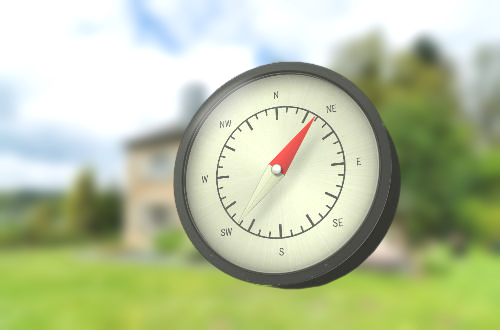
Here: 40
